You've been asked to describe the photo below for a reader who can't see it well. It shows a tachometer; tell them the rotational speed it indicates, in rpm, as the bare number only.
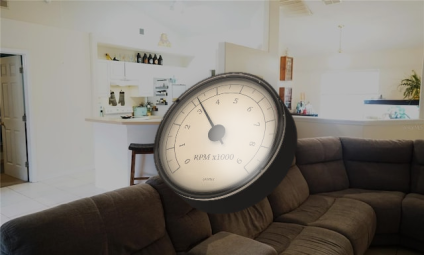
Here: 3250
